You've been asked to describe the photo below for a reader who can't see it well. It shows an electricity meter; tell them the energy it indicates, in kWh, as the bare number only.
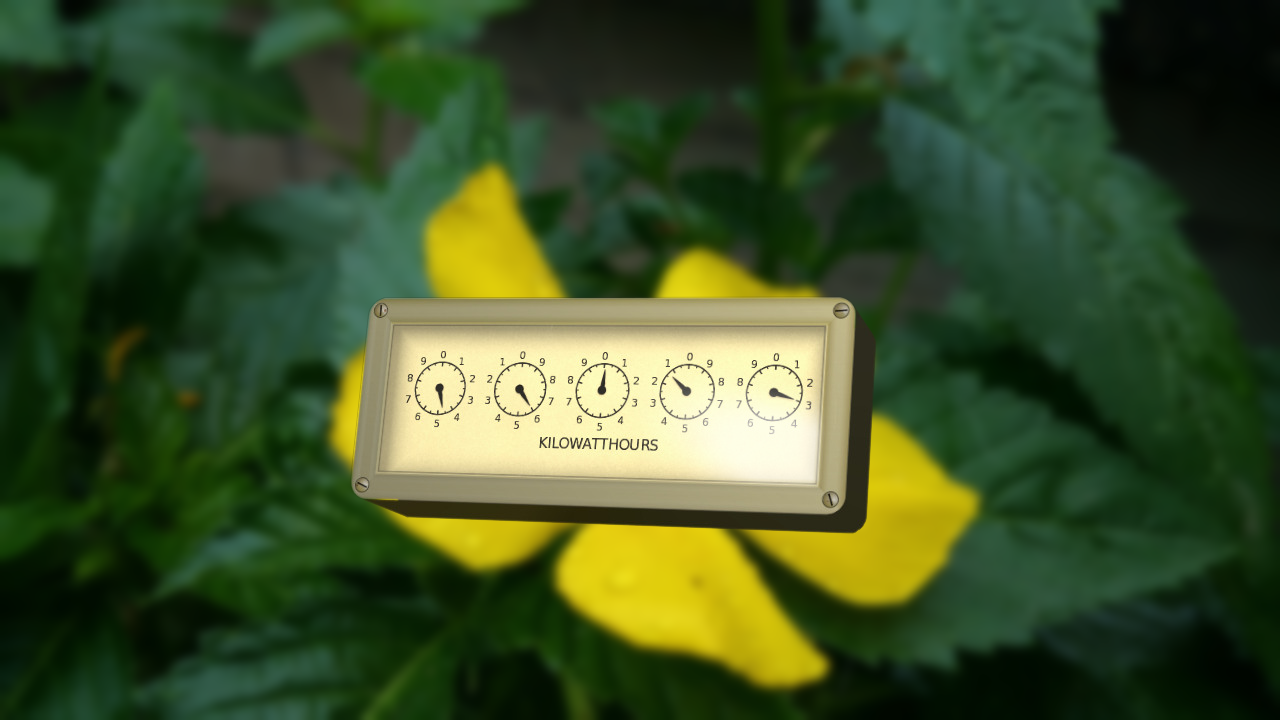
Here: 46013
